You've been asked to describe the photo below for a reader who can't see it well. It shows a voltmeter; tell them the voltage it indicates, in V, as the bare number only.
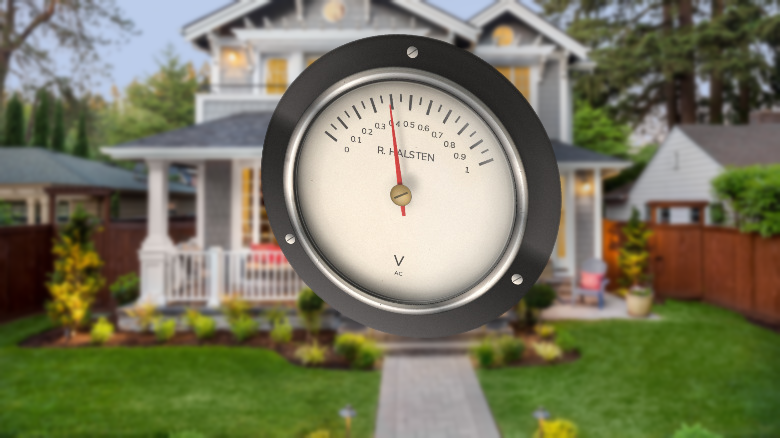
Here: 0.4
